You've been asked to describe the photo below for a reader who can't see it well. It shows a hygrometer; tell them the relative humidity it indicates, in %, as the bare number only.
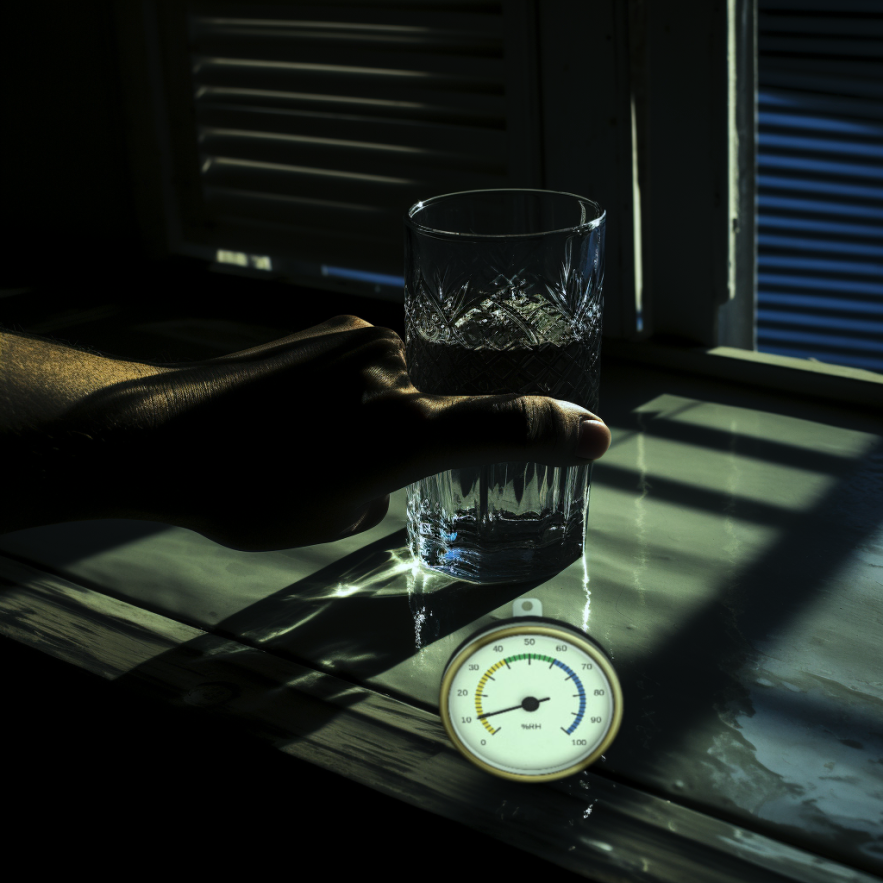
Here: 10
